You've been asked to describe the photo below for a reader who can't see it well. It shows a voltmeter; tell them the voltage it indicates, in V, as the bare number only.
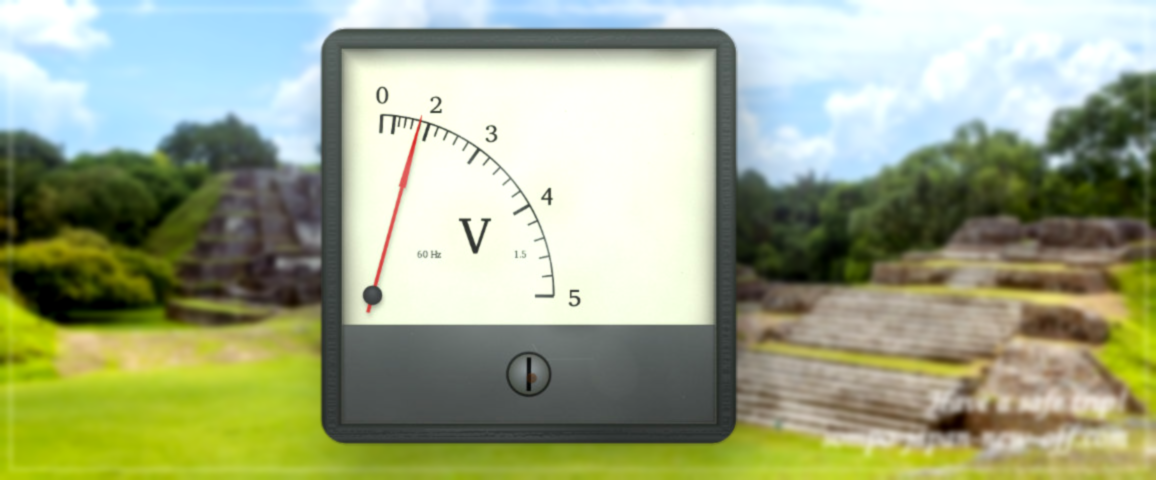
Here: 1.8
